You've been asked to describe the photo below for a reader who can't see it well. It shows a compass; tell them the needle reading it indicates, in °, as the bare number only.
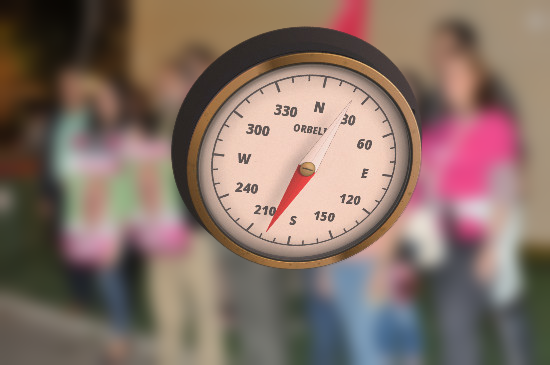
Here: 200
